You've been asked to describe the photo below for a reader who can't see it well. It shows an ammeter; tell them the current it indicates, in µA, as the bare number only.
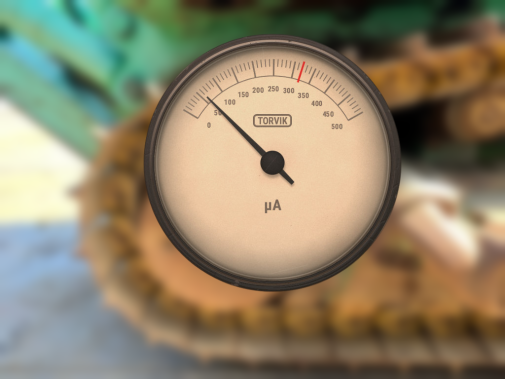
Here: 60
